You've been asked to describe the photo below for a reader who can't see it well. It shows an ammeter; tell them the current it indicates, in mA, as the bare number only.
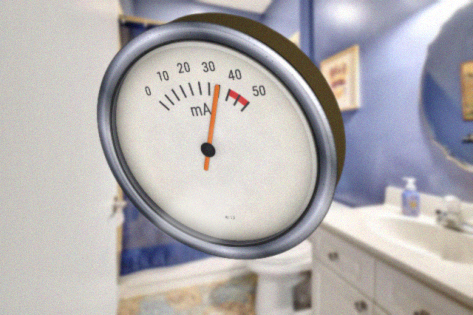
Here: 35
